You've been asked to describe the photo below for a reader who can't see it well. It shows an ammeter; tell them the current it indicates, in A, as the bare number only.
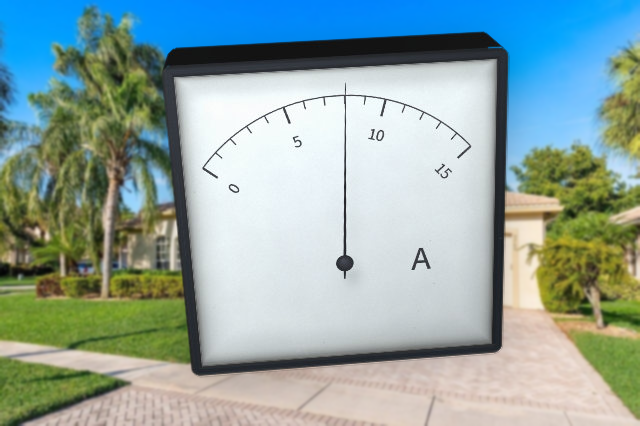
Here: 8
